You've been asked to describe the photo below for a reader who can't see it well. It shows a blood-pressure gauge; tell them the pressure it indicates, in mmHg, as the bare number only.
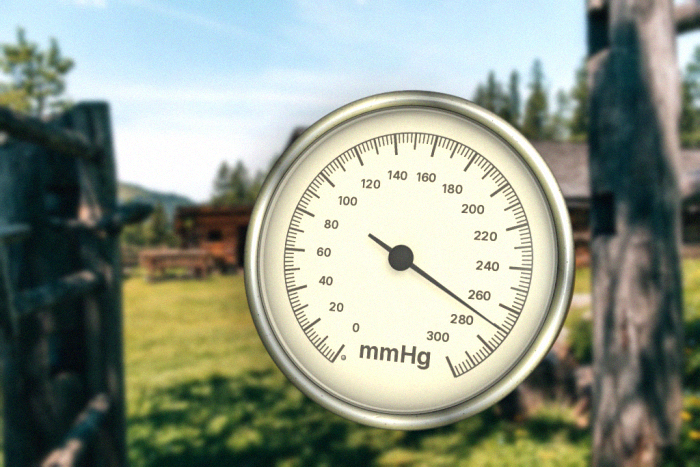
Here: 270
